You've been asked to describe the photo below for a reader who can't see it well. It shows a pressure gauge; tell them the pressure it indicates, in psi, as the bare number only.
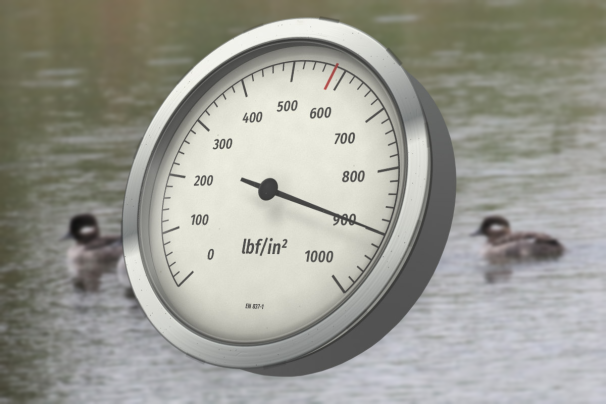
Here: 900
